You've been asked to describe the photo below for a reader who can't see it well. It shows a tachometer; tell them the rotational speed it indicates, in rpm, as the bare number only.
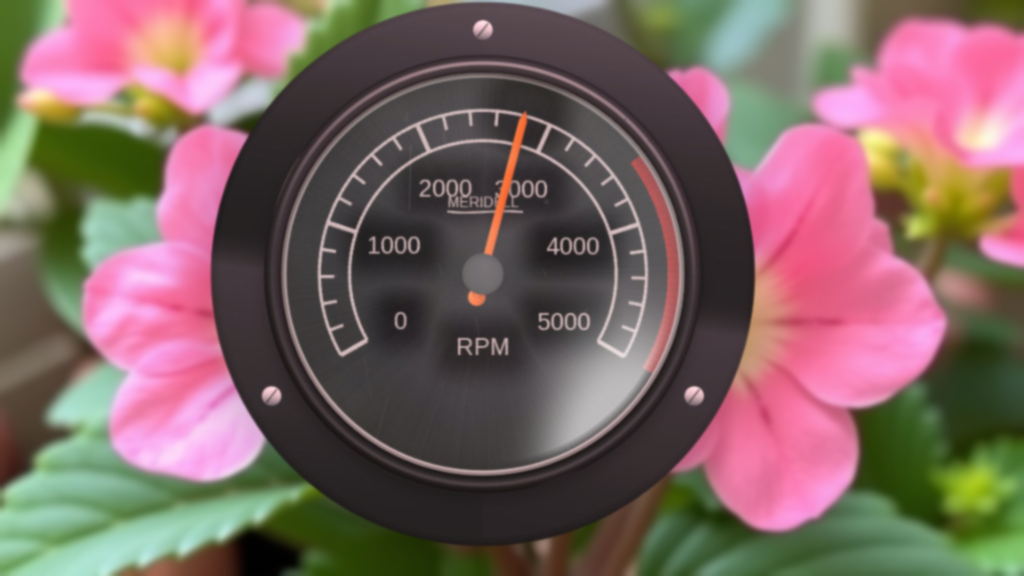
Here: 2800
